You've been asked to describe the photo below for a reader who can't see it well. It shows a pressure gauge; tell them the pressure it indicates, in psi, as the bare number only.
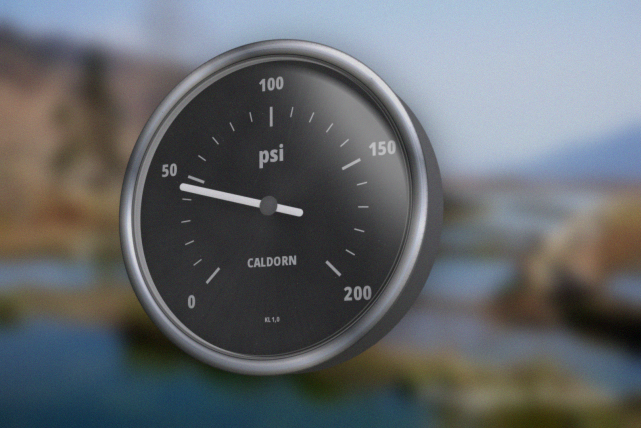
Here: 45
